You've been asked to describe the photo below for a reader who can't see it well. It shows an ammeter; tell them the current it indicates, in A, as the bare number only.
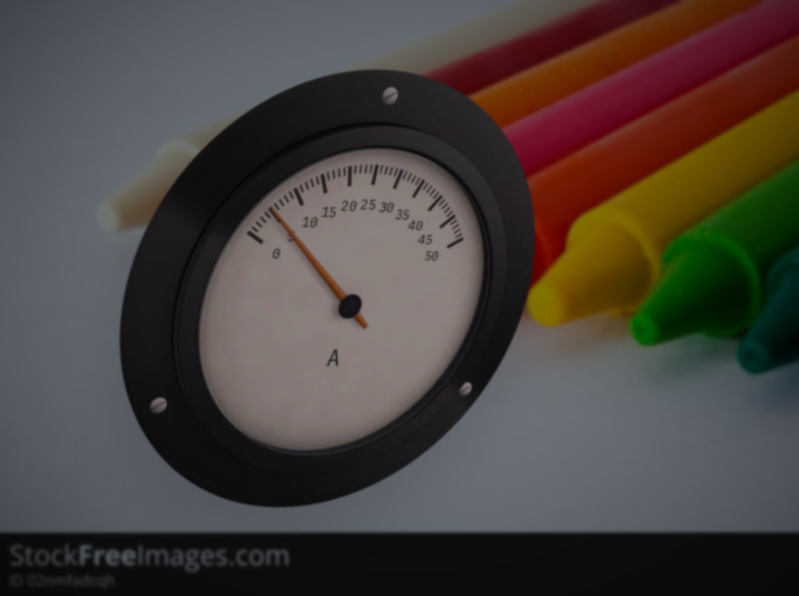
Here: 5
